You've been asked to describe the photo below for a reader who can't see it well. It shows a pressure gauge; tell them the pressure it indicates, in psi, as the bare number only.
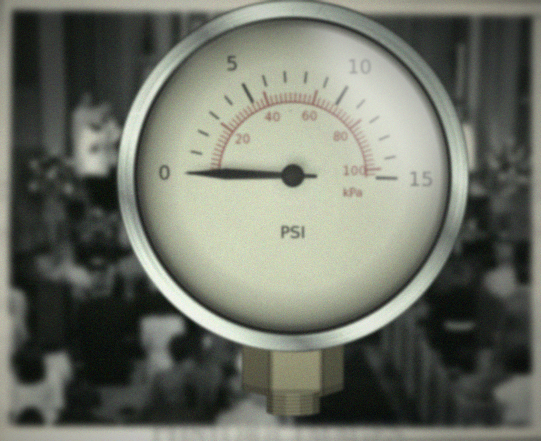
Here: 0
